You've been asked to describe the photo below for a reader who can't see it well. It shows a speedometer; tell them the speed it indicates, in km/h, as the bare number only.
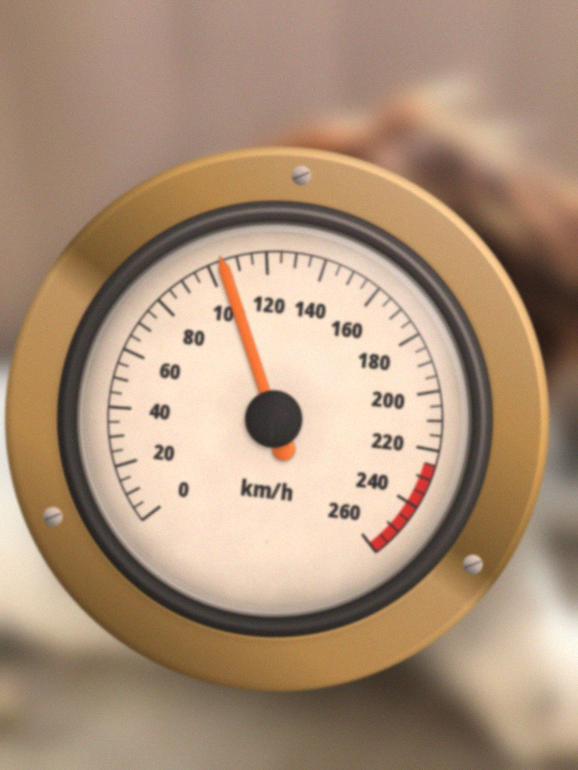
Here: 105
